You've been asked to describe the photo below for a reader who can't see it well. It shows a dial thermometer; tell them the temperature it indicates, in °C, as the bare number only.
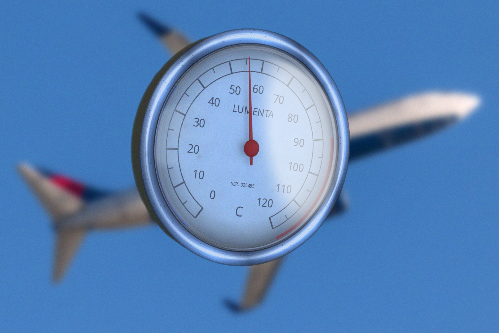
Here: 55
